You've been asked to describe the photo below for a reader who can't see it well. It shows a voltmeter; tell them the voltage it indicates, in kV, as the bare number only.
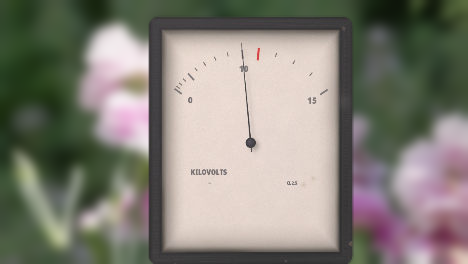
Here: 10
